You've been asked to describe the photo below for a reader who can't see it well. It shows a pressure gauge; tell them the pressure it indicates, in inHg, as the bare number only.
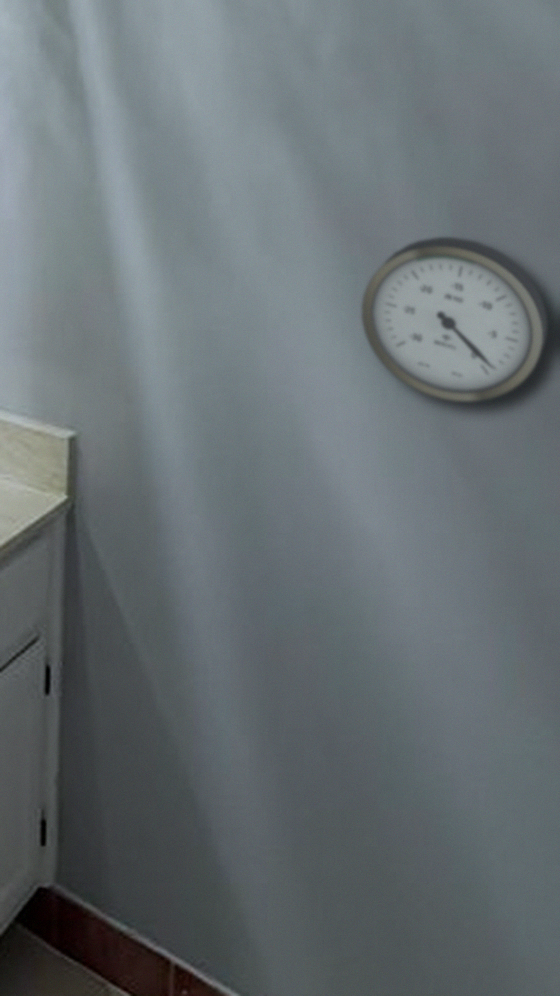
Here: -1
